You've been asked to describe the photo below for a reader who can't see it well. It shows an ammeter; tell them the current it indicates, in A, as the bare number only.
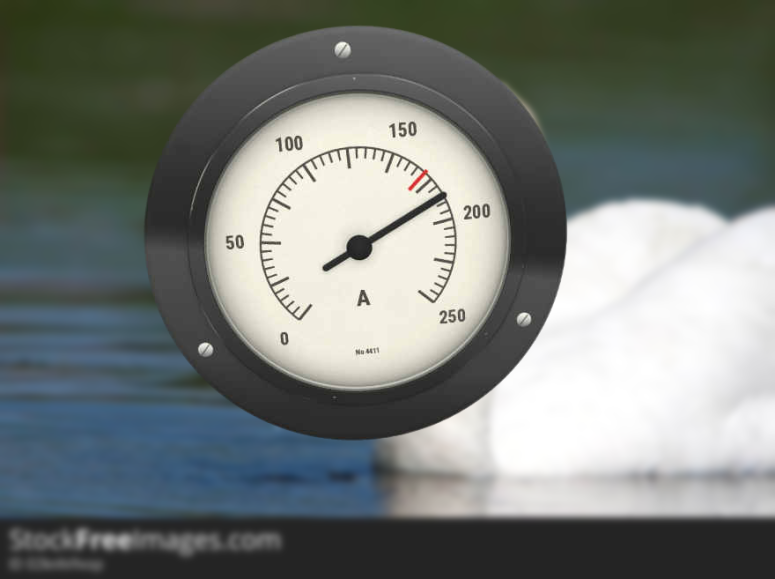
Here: 185
